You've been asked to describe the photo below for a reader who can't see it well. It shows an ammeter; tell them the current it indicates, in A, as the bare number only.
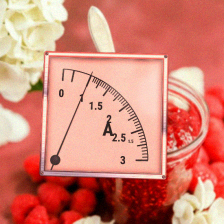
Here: 1
